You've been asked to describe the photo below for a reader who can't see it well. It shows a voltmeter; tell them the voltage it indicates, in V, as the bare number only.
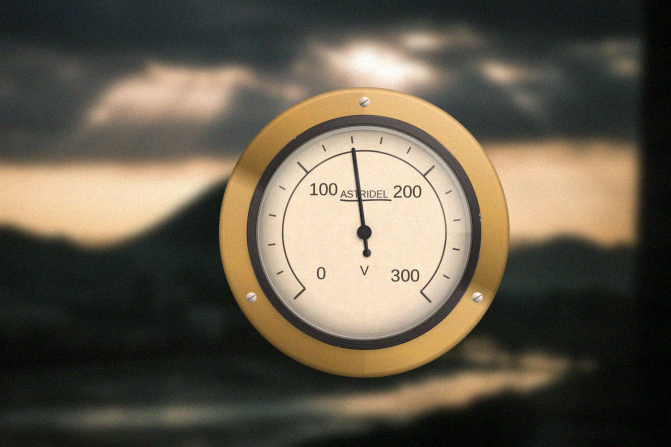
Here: 140
